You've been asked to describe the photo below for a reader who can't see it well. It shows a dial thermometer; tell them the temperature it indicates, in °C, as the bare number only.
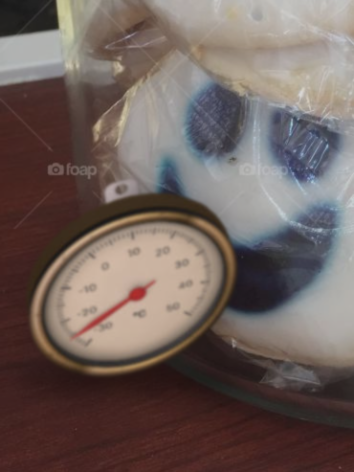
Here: -25
